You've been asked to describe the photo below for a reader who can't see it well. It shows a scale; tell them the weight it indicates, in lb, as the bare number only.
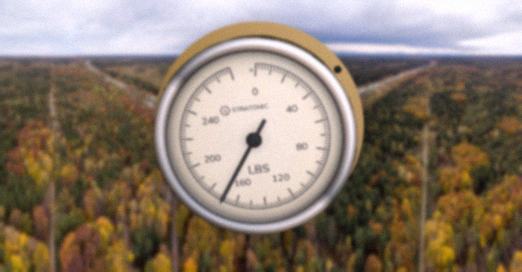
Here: 170
